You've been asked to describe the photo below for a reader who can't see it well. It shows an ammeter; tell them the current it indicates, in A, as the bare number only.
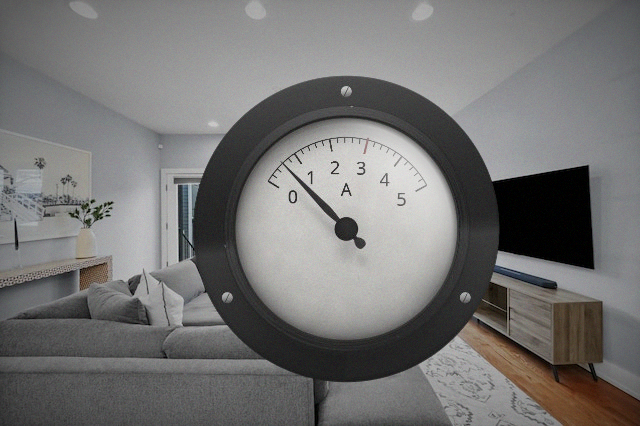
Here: 0.6
